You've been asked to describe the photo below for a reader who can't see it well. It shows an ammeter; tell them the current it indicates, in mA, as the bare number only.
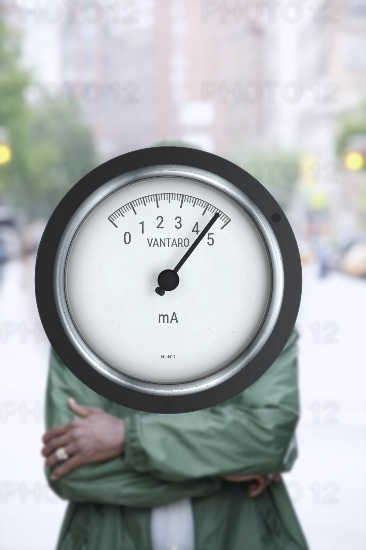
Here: 4.5
